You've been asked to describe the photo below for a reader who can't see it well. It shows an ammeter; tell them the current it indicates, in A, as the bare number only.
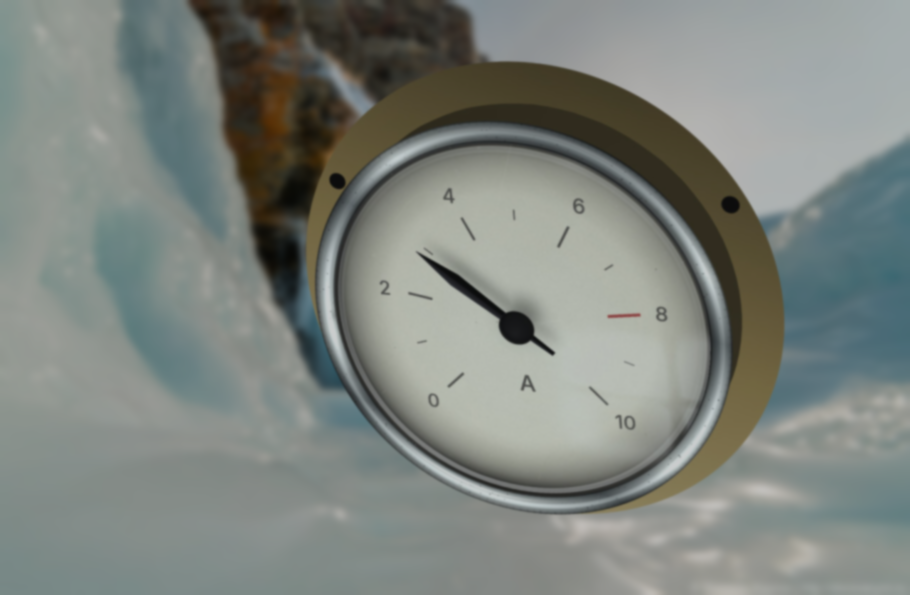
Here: 3
